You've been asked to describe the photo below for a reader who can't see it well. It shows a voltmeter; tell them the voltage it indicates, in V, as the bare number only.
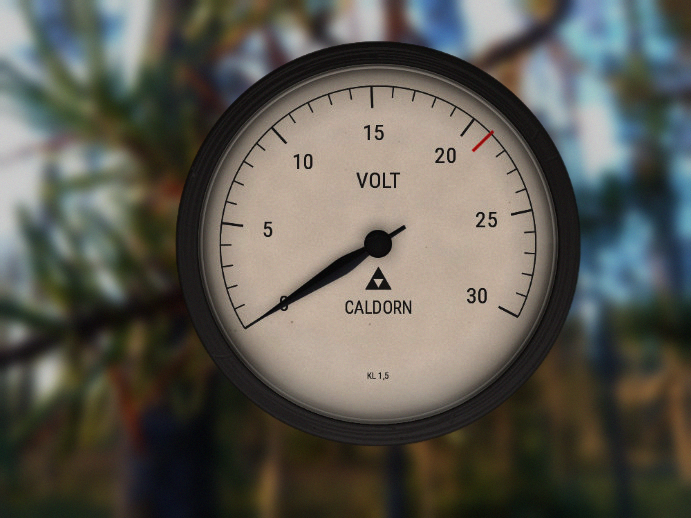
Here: 0
